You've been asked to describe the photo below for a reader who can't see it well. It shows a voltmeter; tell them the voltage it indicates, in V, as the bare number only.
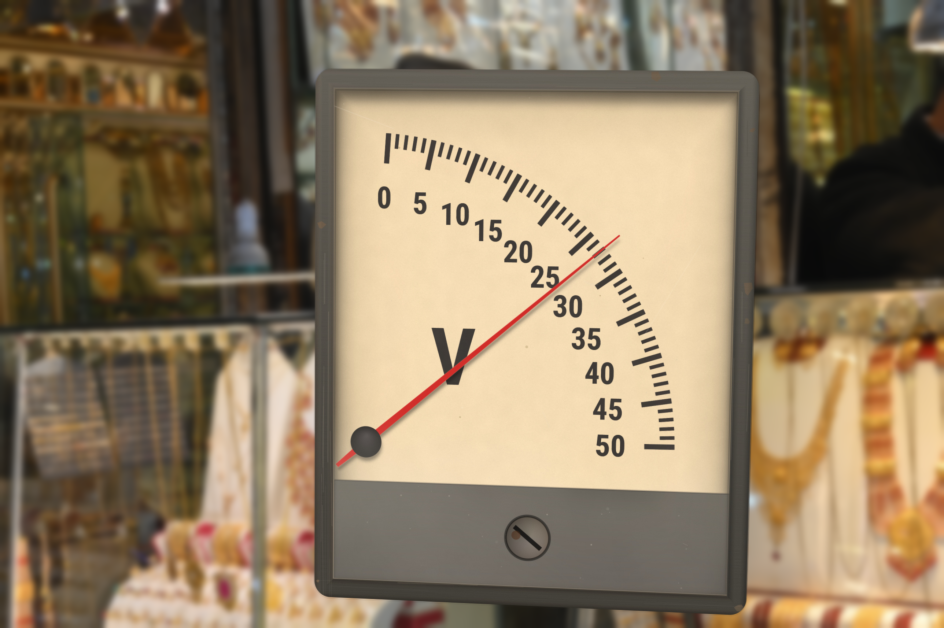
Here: 27
